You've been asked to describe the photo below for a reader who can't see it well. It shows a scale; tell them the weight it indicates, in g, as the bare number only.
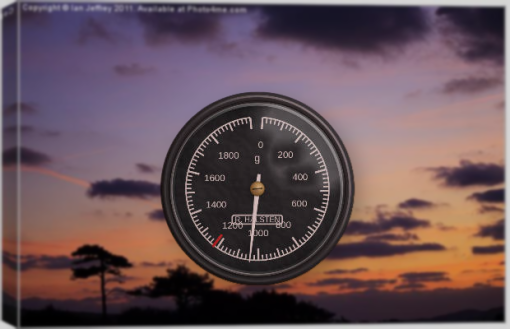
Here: 1040
